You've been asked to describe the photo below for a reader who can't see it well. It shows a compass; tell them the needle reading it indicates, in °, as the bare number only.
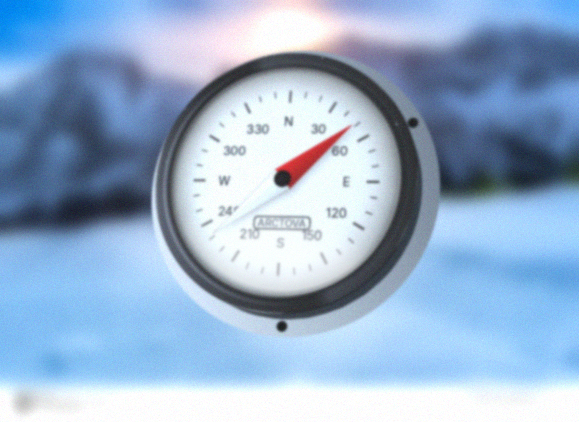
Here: 50
